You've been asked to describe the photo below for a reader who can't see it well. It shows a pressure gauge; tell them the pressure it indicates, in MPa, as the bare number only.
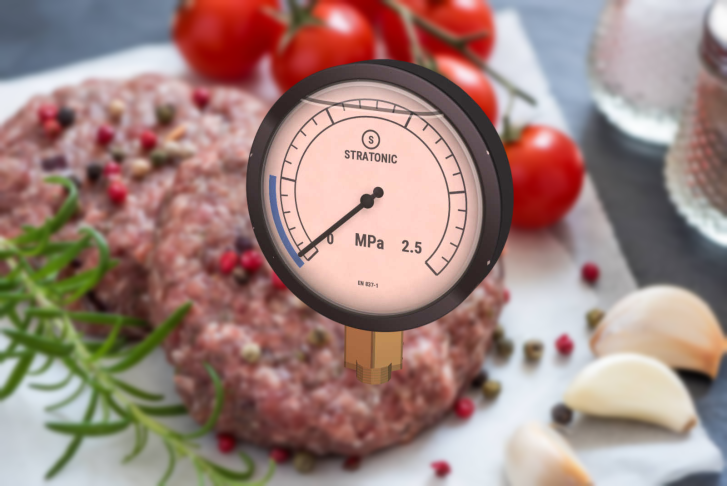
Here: 0.05
